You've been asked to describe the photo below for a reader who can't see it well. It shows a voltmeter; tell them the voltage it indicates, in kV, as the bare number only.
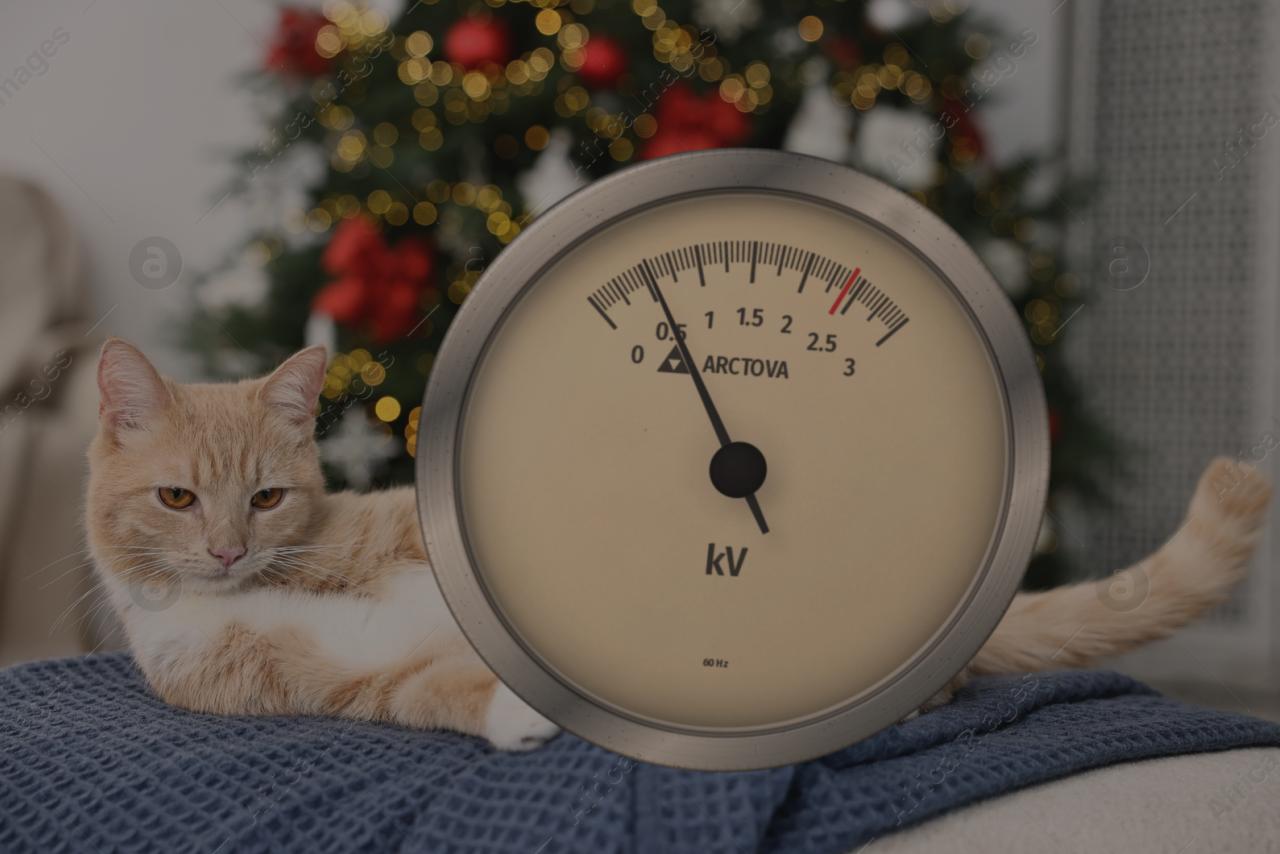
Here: 0.55
